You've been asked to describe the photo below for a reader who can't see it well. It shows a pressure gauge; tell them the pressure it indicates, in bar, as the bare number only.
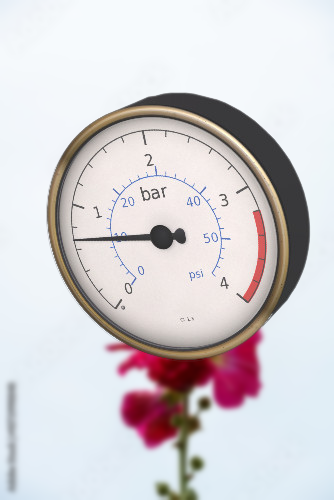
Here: 0.7
